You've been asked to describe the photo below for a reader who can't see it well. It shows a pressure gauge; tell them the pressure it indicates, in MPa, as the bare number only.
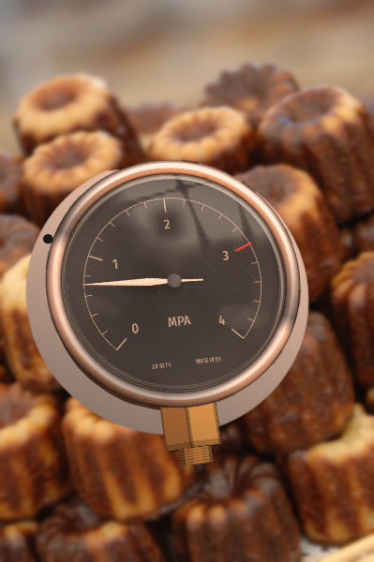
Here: 0.7
